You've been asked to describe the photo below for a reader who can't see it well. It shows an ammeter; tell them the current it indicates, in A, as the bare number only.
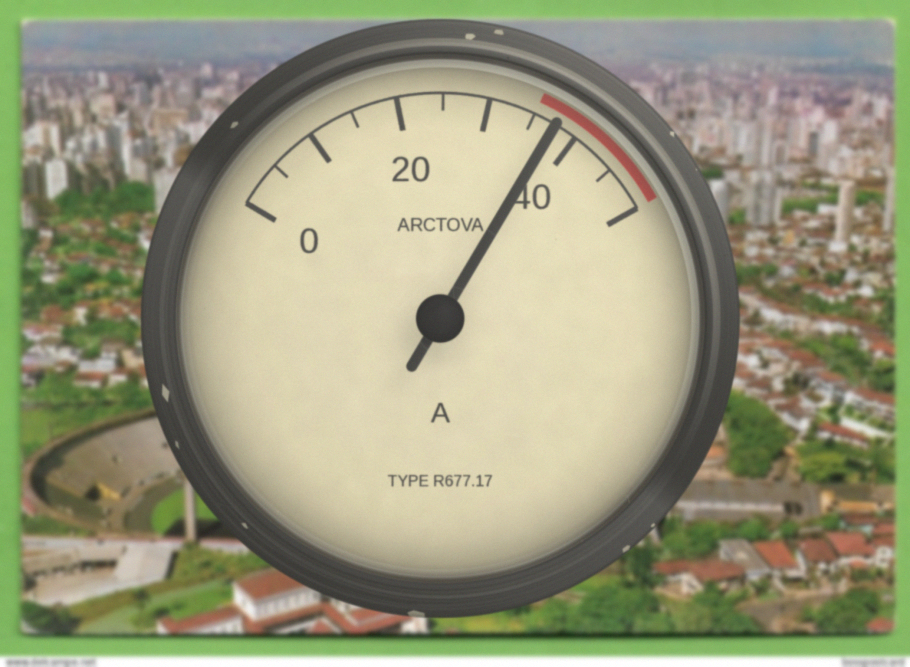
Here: 37.5
